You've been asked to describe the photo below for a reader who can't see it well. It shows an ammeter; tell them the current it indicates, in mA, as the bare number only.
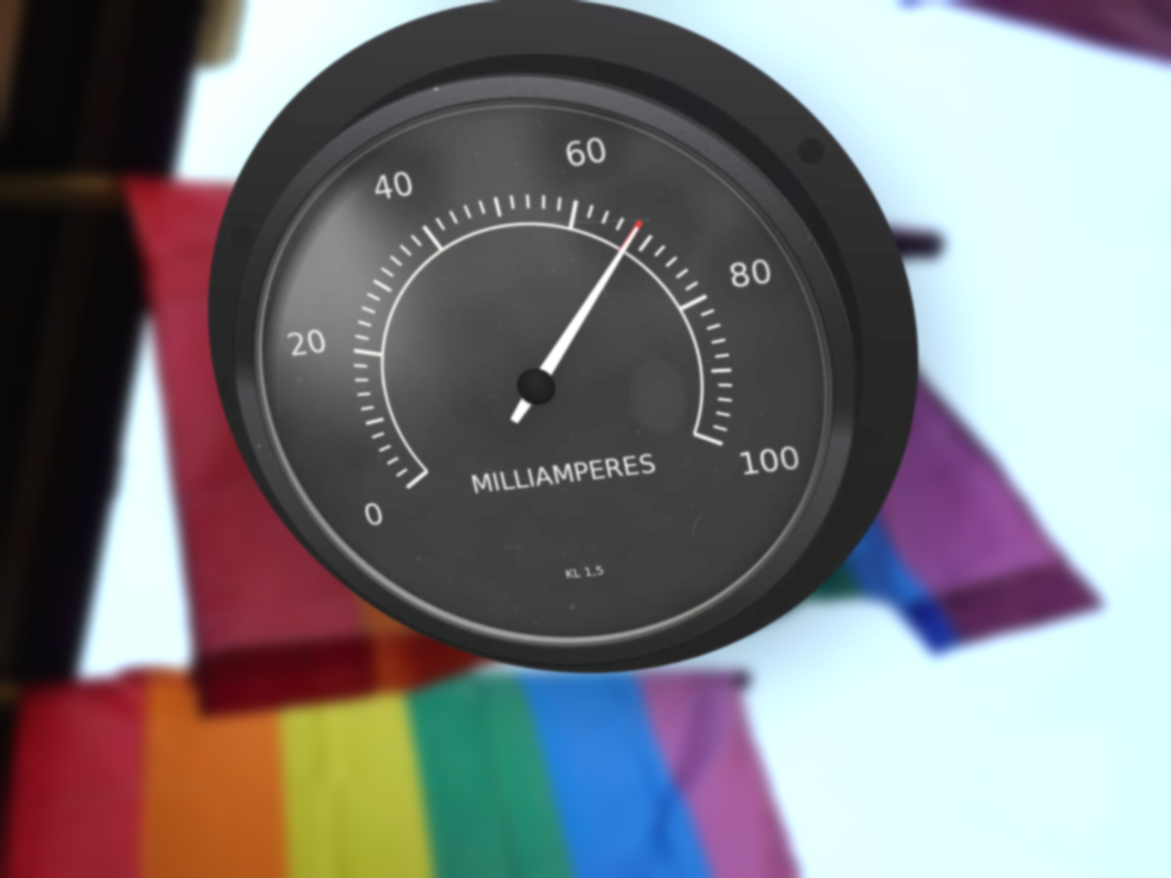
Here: 68
